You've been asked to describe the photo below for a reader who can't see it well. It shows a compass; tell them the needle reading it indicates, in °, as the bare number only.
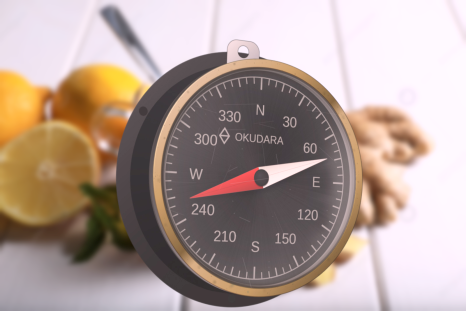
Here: 252.5
